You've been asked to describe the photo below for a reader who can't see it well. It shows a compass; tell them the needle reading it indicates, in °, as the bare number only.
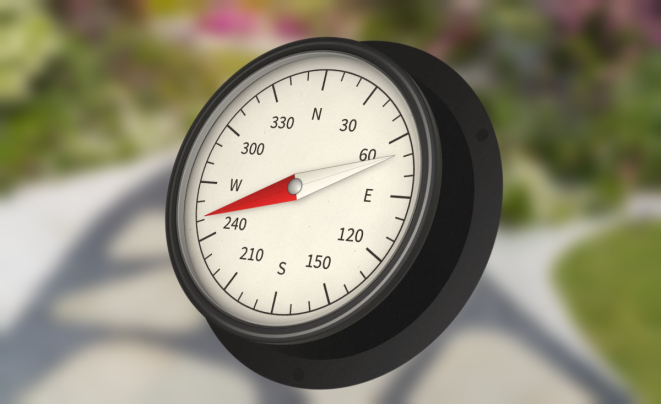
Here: 250
